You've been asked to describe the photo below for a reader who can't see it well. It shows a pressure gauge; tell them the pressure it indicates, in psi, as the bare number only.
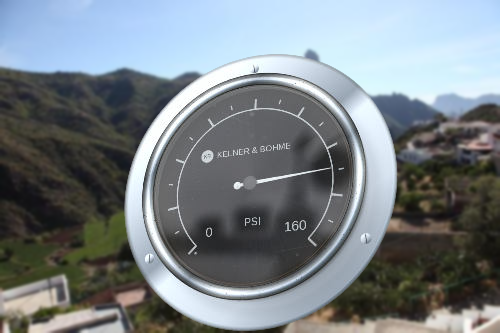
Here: 130
